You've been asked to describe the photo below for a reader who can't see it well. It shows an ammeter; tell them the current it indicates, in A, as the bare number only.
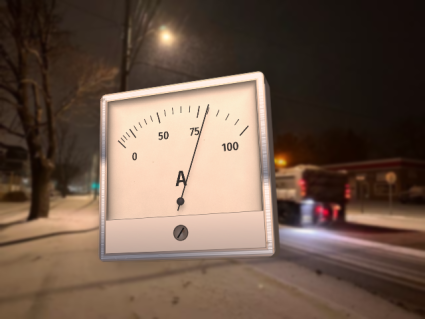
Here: 80
